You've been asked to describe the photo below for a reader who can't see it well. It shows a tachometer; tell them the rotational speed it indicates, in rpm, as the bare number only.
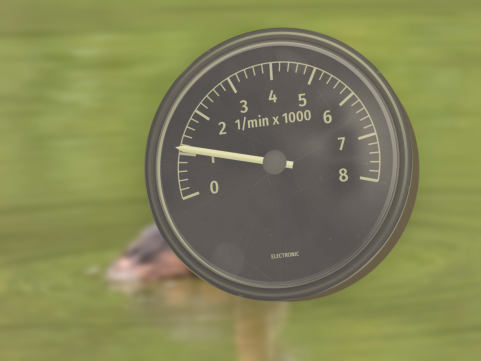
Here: 1100
